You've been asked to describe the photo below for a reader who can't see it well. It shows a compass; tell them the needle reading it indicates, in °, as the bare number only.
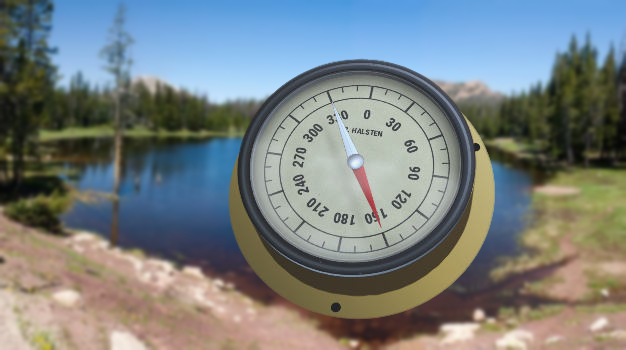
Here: 150
